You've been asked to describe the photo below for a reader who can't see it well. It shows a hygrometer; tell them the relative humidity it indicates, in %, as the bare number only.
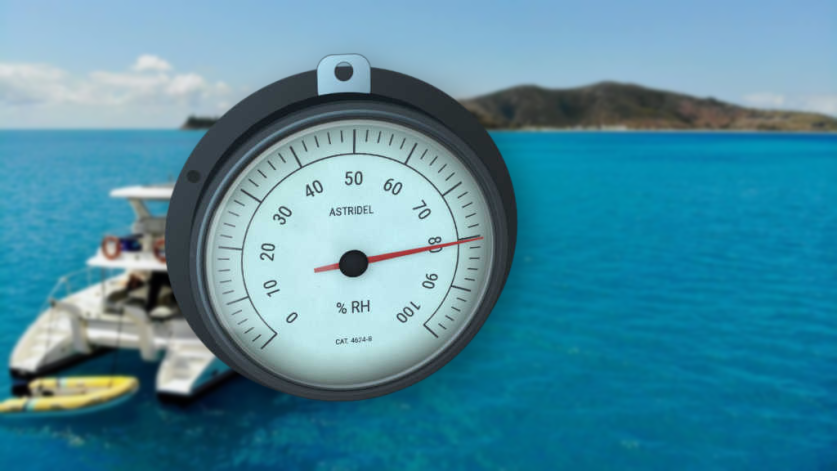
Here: 80
